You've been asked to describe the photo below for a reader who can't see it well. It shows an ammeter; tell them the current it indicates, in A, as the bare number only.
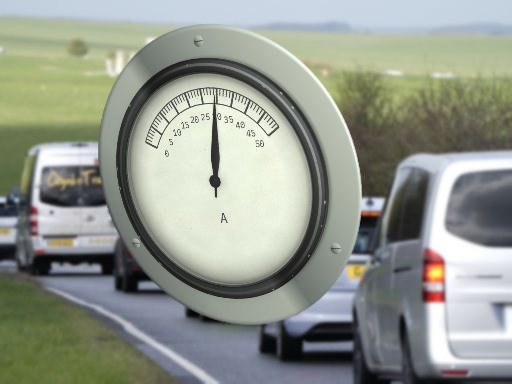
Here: 30
